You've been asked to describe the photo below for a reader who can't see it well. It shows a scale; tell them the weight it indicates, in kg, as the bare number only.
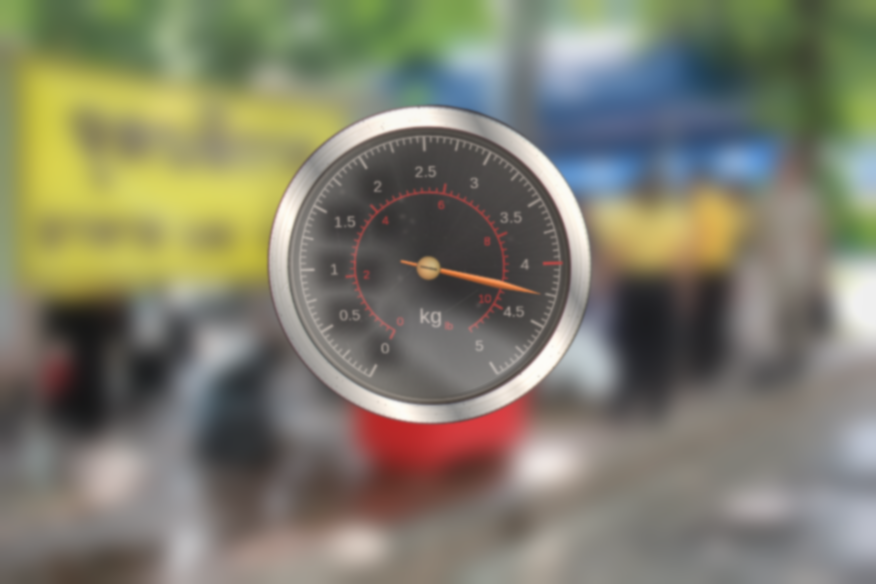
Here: 4.25
